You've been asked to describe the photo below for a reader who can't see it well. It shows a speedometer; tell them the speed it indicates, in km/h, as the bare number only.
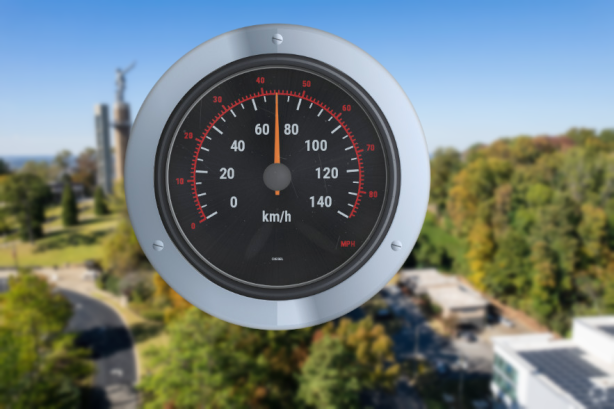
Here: 70
